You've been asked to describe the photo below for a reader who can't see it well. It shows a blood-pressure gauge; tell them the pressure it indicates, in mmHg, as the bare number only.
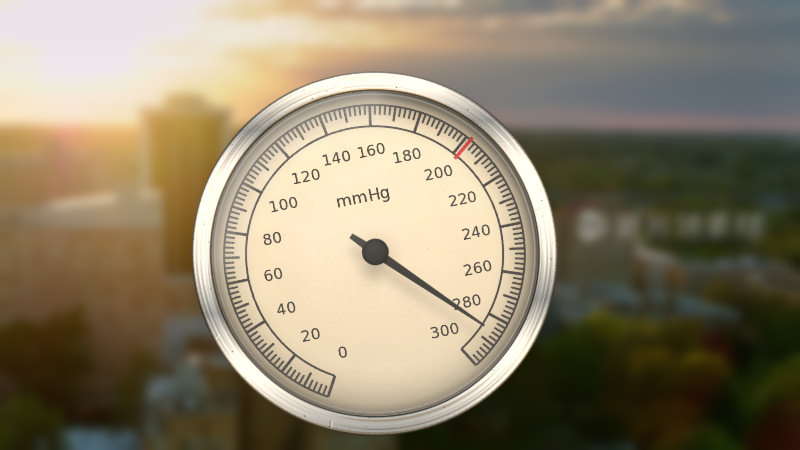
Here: 286
